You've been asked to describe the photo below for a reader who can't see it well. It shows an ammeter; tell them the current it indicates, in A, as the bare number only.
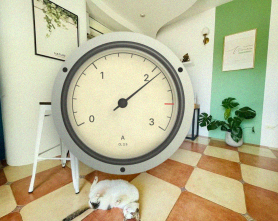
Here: 2.1
